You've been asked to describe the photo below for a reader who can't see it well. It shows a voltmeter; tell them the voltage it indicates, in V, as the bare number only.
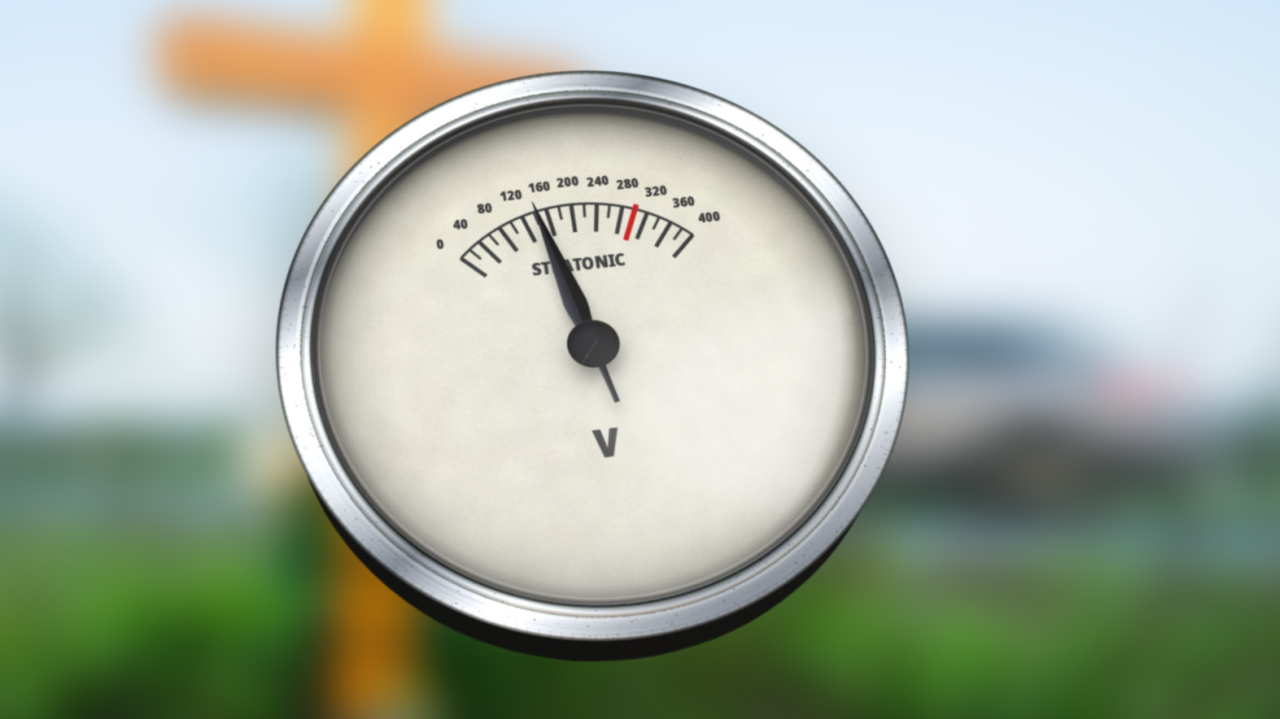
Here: 140
